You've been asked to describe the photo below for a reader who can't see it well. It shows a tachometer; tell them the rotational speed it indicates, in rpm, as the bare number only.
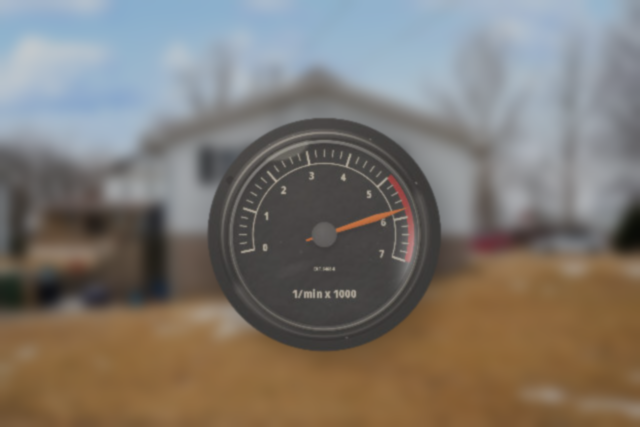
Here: 5800
